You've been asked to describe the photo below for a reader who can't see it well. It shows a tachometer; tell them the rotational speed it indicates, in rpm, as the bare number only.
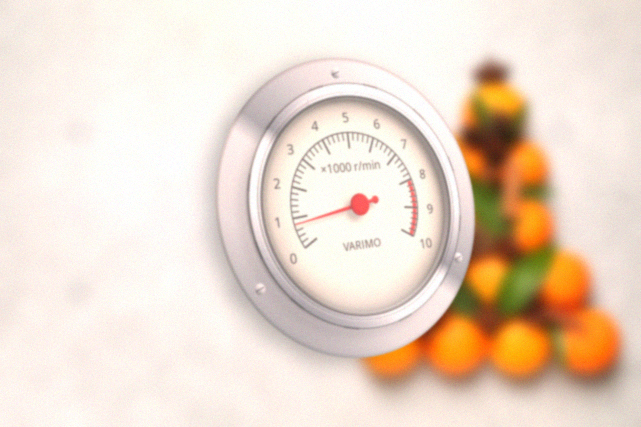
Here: 800
